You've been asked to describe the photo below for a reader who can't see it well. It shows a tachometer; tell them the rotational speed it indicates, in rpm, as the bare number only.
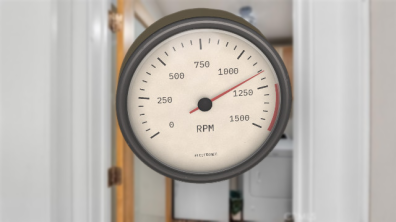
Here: 1150
